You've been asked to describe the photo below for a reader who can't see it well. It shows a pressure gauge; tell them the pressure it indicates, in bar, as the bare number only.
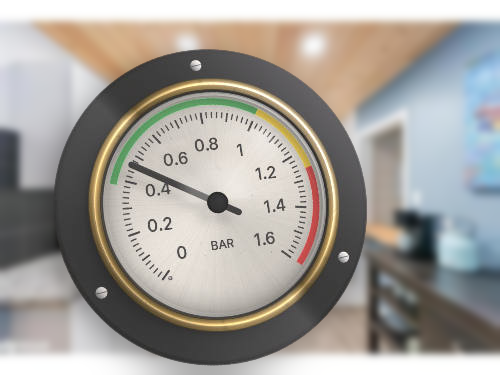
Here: 0.46
